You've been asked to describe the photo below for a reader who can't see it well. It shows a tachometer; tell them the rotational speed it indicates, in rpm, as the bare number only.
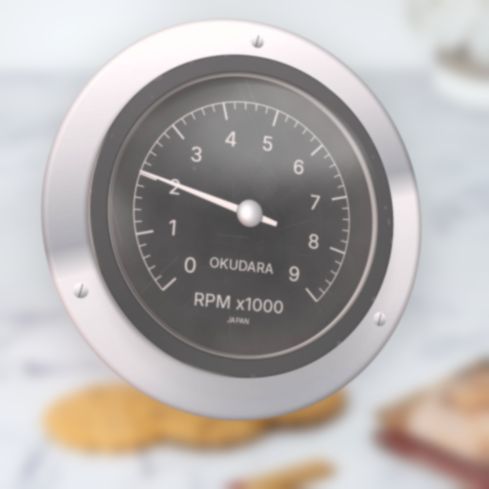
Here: 2000
